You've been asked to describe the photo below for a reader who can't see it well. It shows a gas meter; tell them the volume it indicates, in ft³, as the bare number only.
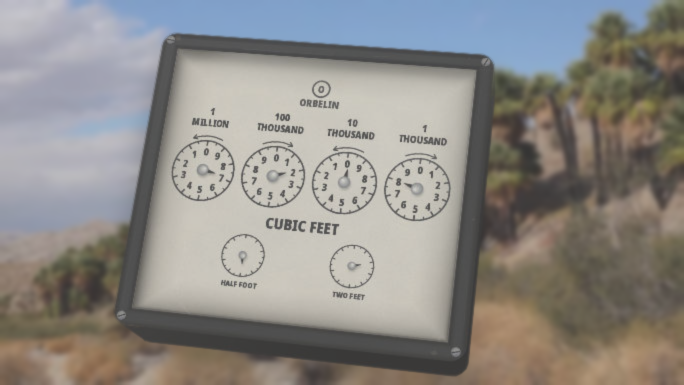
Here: 719800
